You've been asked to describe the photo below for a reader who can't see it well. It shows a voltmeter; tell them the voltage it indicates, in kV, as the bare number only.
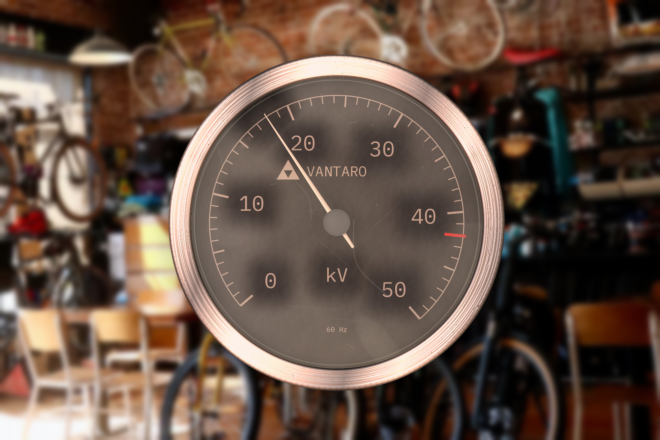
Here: 18
